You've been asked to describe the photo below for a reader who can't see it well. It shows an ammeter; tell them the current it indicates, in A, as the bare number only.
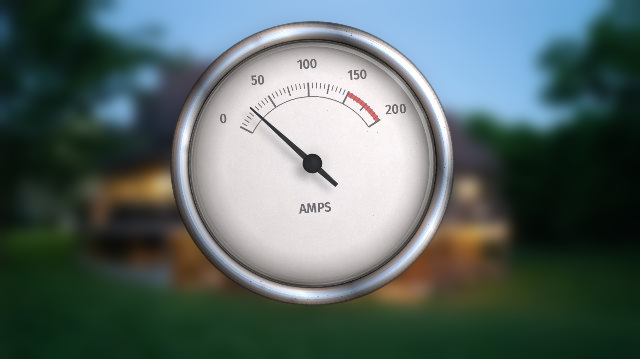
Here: 25
